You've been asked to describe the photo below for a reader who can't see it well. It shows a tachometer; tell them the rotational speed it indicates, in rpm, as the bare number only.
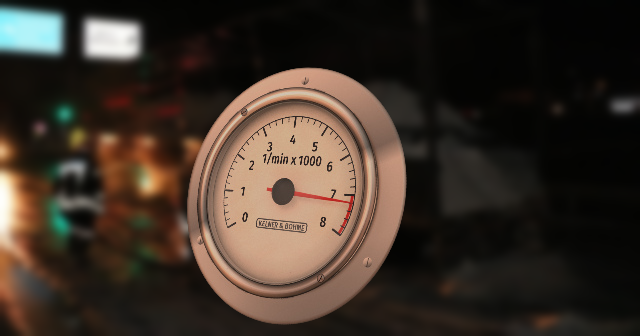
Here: 7200
